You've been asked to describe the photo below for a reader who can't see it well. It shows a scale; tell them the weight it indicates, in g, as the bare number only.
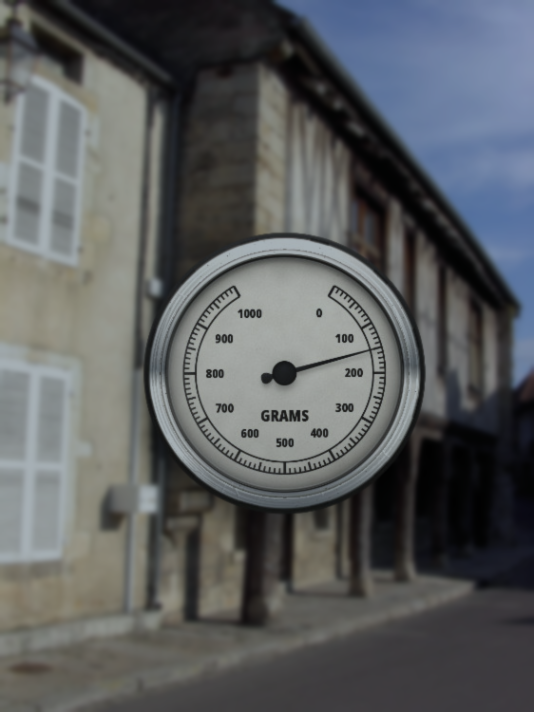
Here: 150
